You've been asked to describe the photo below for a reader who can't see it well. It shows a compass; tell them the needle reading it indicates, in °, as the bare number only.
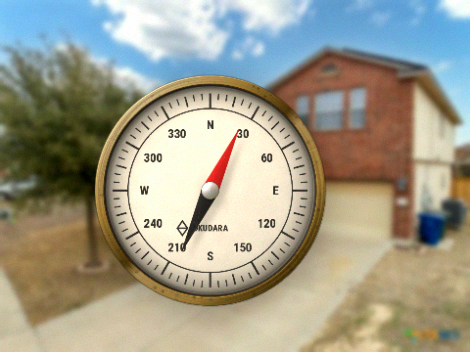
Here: 25
